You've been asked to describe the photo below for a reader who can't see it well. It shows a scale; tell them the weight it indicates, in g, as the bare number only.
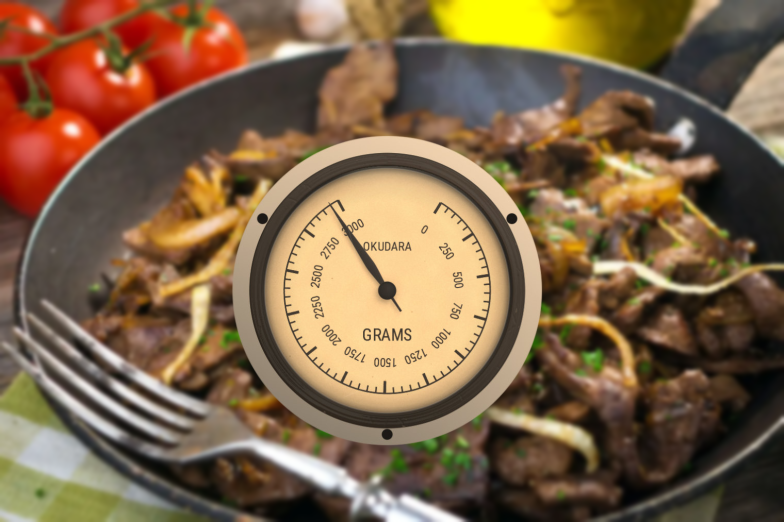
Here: 2950
